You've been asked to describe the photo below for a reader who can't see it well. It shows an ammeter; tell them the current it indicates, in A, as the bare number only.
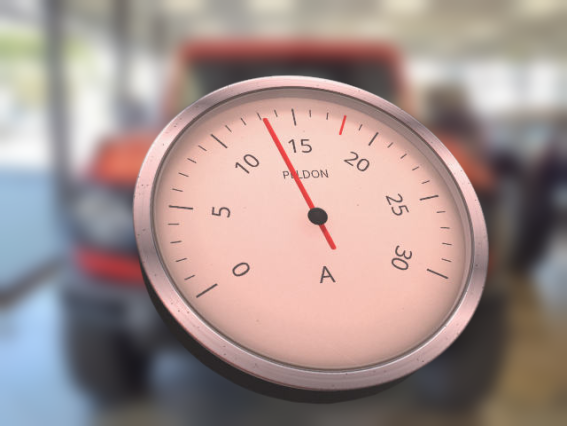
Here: 13
